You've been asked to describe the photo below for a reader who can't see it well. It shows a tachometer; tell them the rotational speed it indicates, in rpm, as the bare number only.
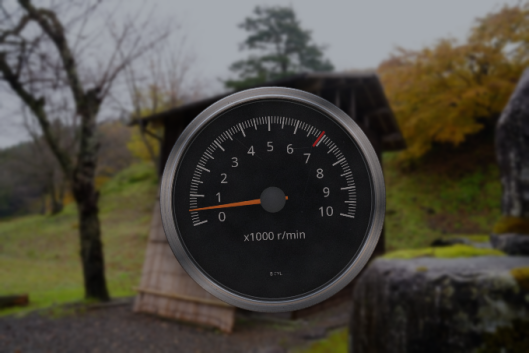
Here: 500
